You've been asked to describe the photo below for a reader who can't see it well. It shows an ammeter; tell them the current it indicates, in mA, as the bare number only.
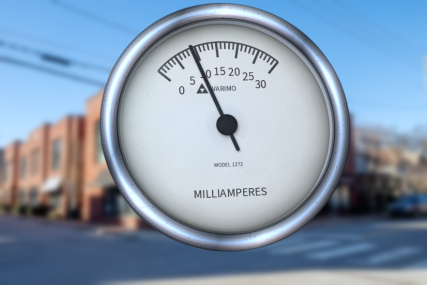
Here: 9
